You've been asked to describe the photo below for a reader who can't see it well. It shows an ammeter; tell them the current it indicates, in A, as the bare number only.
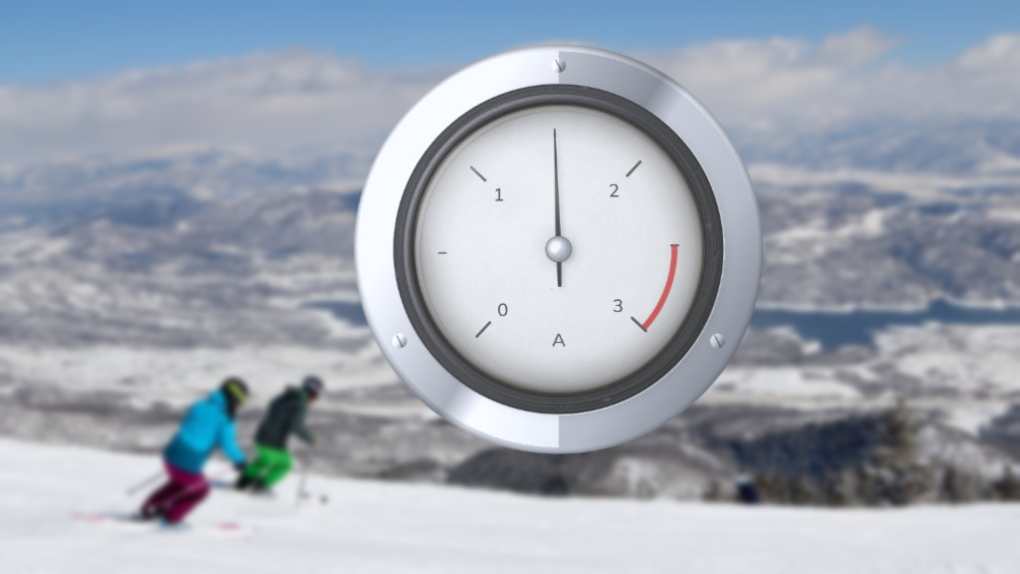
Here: 1.5
